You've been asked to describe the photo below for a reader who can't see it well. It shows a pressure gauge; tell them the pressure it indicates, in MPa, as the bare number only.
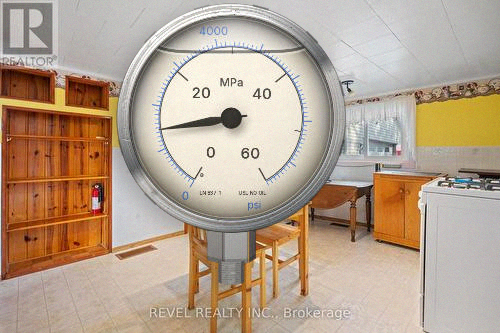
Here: 10
